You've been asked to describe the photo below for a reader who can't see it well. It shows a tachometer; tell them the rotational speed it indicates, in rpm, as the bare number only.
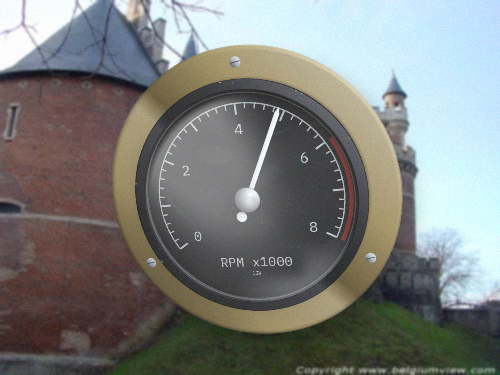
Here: 4900
